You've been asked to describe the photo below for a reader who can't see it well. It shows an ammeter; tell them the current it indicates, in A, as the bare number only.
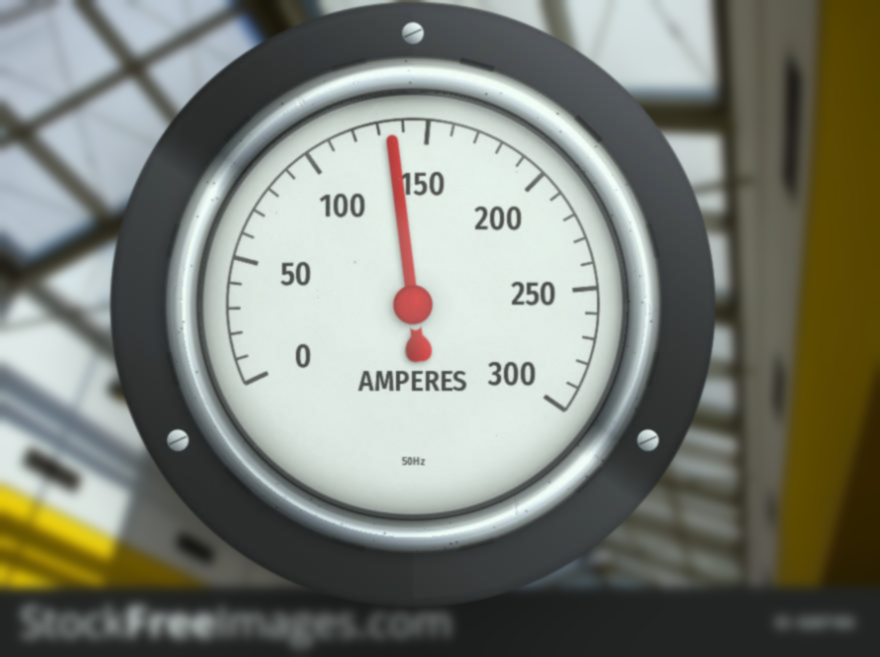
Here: 135
